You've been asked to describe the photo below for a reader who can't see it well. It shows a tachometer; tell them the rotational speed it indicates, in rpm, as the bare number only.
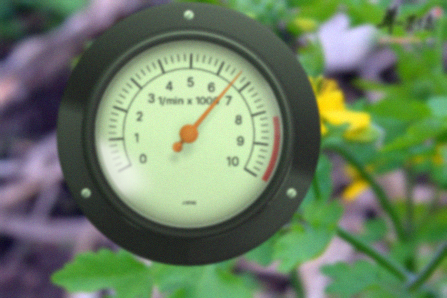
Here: 6600
